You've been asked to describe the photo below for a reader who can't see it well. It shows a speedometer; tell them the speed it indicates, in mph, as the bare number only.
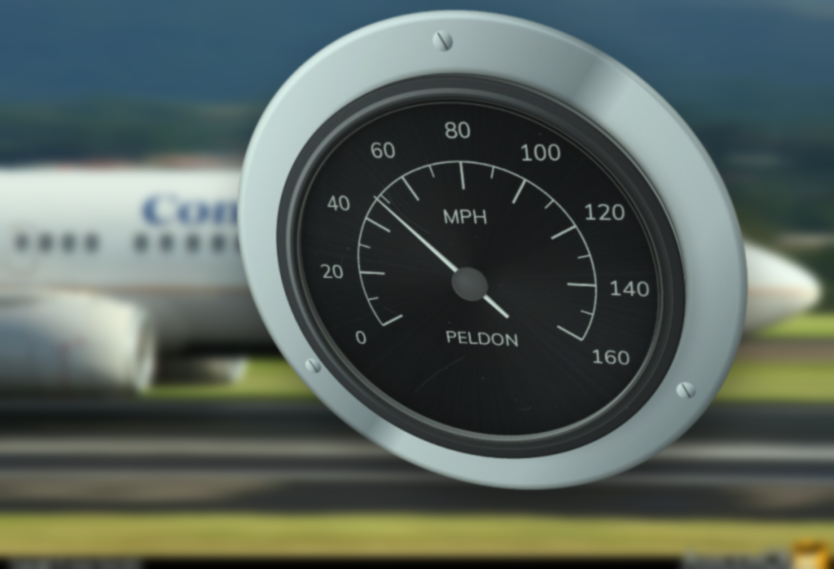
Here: 50
